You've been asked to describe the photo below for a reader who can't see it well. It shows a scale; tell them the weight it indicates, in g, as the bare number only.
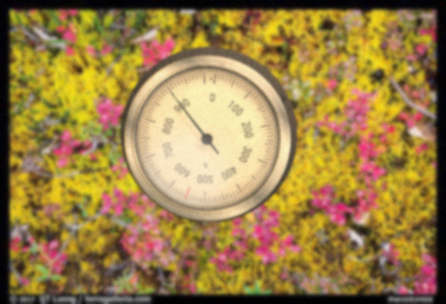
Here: 900
